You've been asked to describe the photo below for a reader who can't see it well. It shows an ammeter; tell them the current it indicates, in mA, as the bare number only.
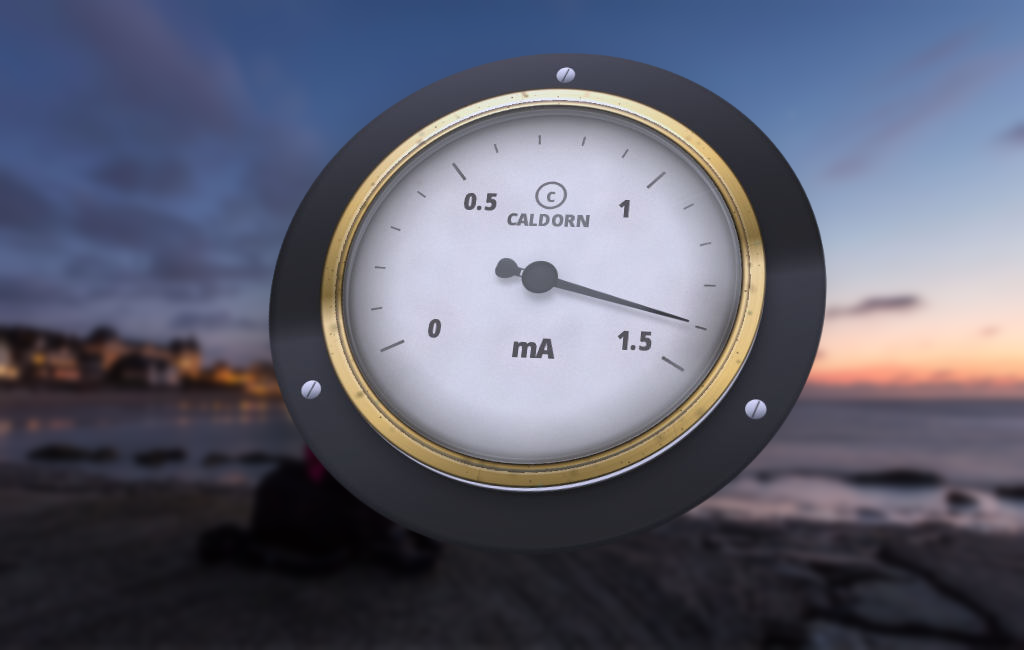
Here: 1.4
